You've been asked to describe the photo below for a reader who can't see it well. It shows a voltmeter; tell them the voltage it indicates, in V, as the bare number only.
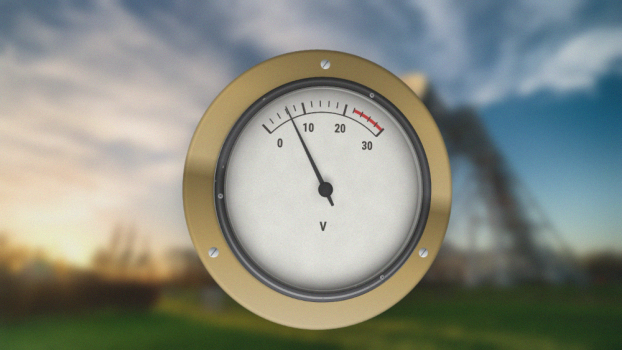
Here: 6
